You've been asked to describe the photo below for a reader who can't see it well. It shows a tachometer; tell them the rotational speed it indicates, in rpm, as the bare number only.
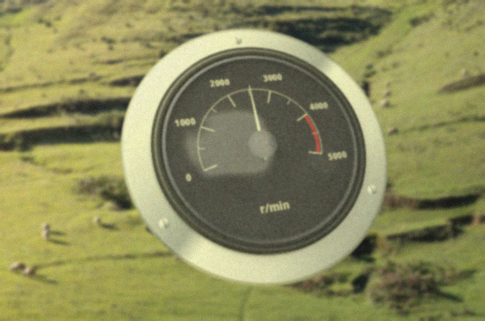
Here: 2500
